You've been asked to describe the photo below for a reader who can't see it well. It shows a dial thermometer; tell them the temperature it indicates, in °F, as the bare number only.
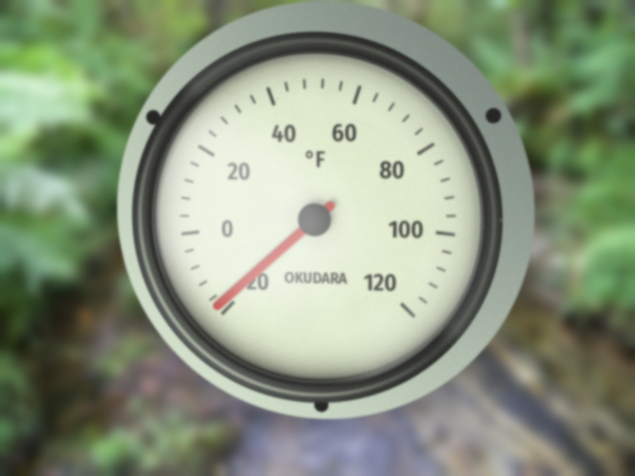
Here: -18
